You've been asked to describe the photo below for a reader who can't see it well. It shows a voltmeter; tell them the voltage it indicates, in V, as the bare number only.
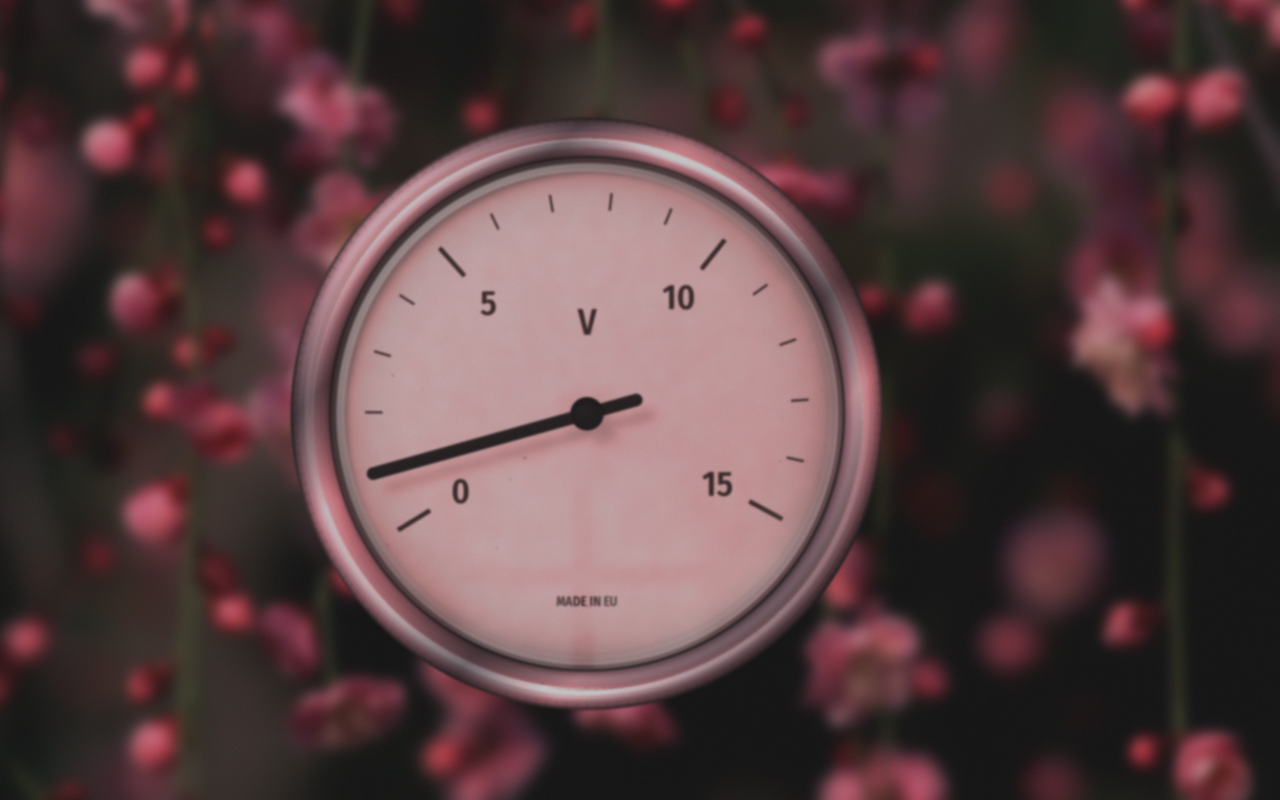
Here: 1
